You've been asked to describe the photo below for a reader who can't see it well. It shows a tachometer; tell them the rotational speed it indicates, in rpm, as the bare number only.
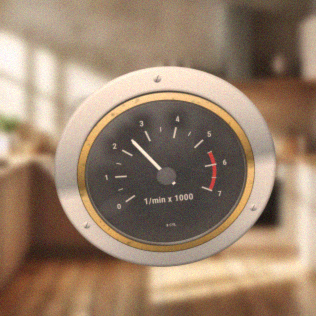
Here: 2500
